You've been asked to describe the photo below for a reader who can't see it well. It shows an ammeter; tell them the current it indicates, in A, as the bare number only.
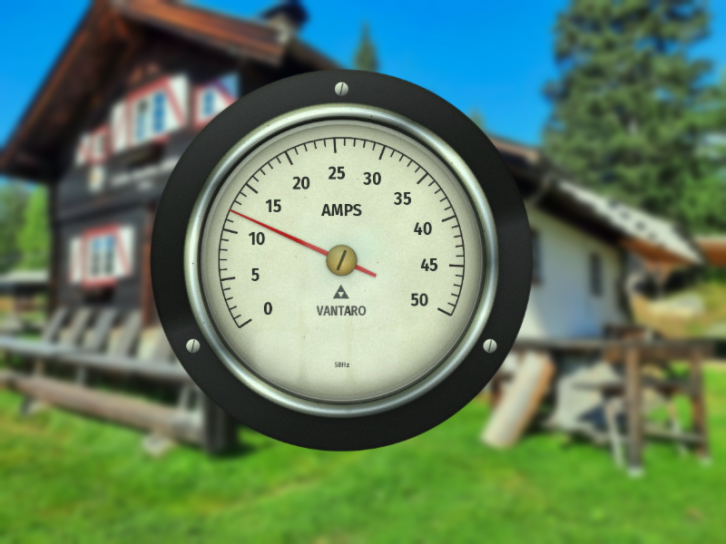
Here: 12
